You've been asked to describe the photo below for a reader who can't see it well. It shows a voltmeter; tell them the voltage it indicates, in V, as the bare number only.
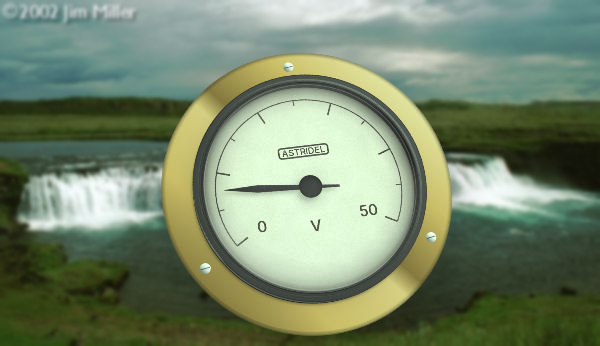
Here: 7.5
